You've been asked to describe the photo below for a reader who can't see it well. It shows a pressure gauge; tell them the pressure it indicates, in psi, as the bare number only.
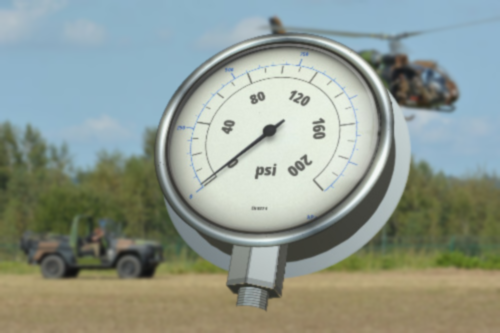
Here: 0
